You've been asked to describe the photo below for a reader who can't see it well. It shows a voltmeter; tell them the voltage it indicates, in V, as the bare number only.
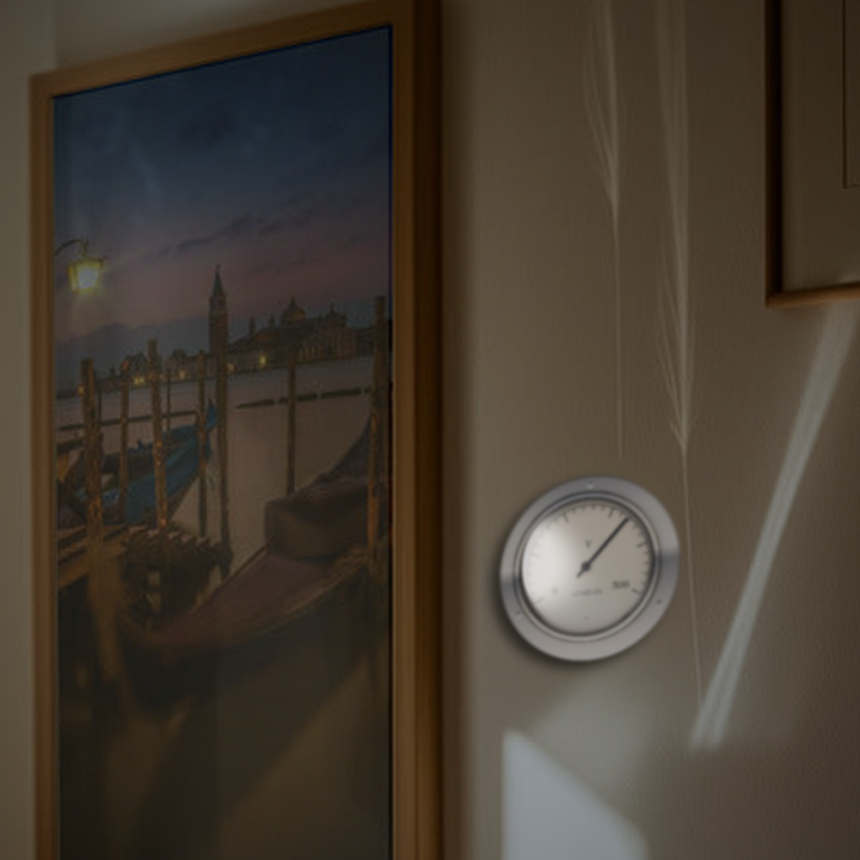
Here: 340
